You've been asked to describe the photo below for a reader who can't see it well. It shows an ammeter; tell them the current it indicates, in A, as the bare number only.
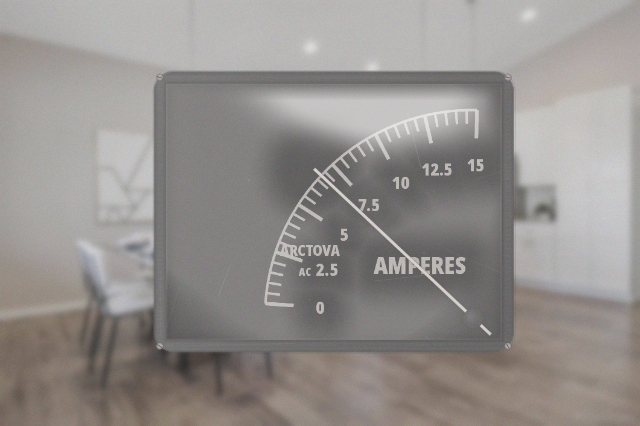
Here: 6.75
